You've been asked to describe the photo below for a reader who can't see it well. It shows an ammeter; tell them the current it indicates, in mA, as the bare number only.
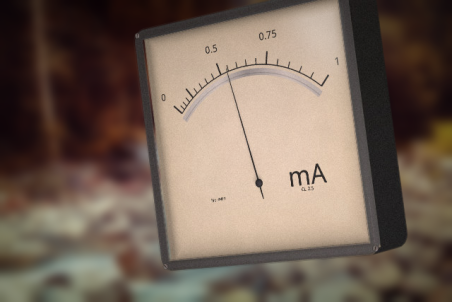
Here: 0.55
